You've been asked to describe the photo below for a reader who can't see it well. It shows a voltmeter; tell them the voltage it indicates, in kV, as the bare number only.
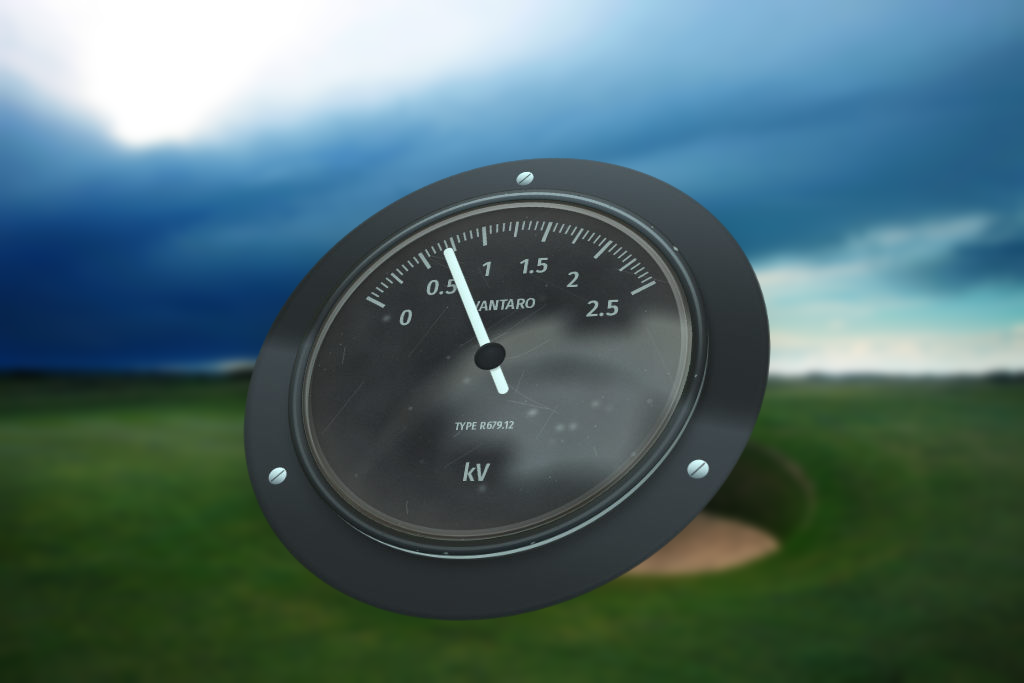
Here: 0.7
